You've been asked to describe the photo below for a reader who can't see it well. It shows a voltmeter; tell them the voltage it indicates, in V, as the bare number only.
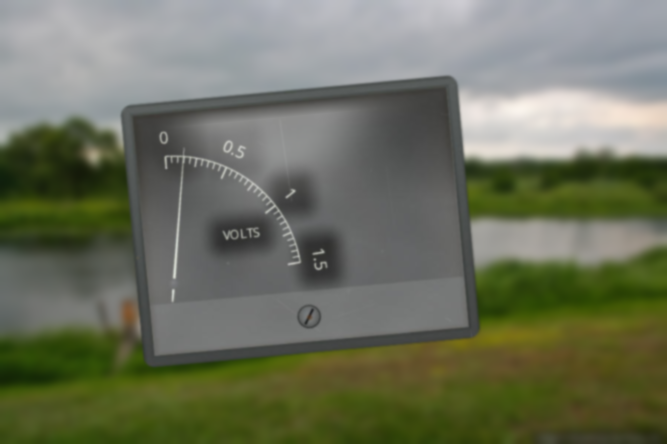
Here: 0.15
